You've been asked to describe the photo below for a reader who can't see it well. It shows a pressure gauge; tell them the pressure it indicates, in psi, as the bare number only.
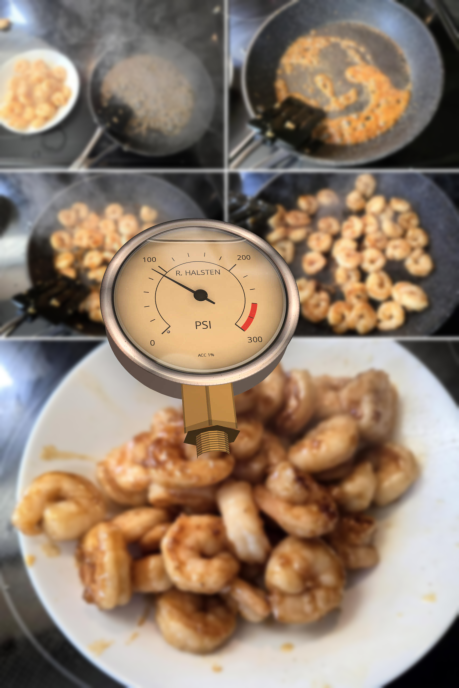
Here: 90
